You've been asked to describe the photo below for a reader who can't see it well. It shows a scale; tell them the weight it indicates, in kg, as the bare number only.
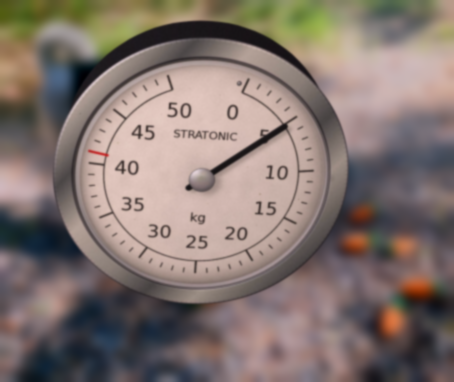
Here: 5
